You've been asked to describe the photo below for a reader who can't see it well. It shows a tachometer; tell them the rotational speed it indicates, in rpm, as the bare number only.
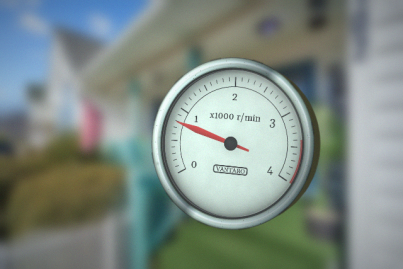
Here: 800
